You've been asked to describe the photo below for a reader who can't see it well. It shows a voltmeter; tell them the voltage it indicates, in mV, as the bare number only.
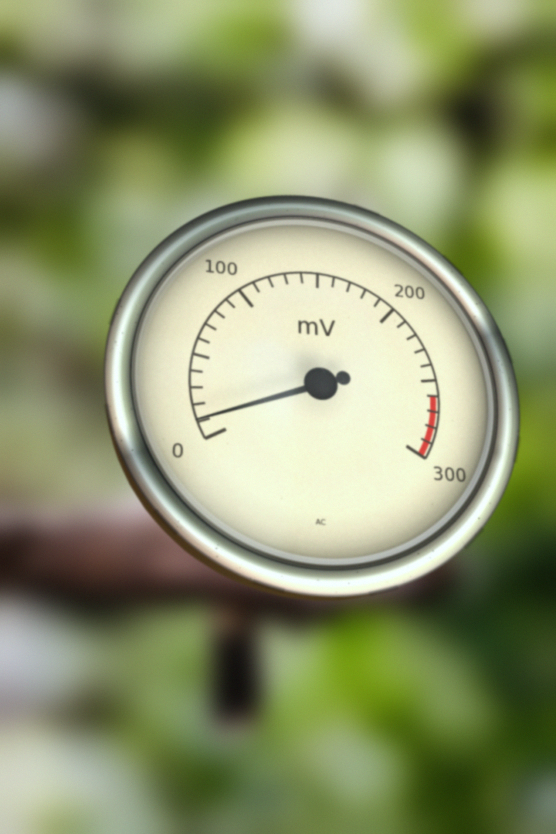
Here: 10
